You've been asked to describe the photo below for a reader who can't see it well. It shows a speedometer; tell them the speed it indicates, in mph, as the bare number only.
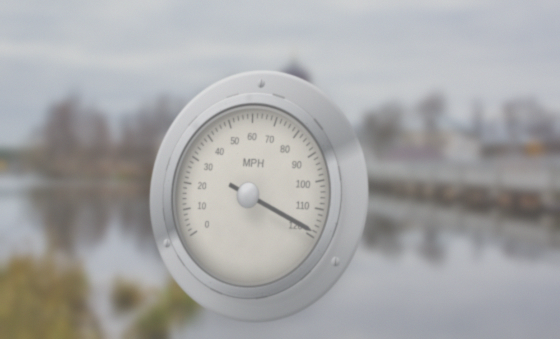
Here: 118
